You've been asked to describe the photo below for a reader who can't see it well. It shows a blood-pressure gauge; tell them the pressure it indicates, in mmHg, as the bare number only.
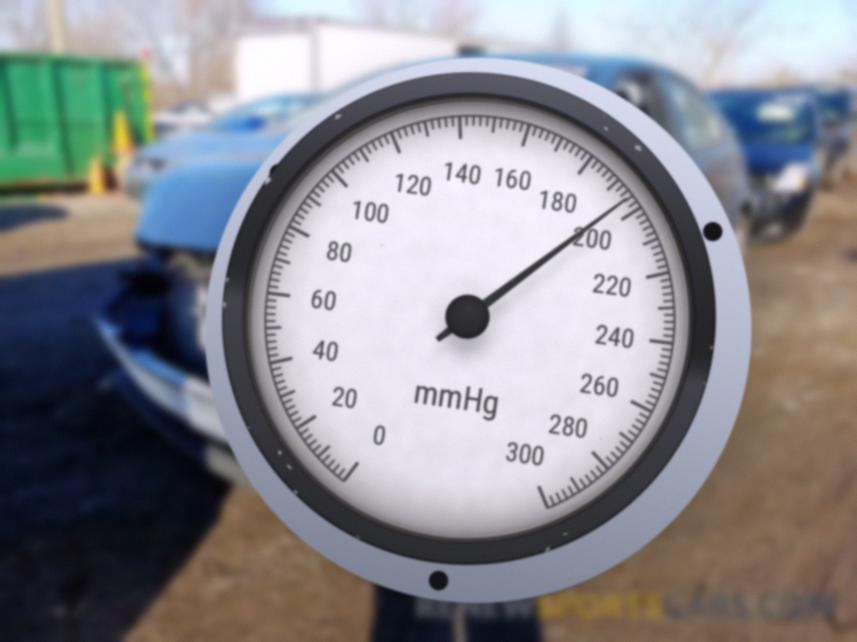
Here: 196
